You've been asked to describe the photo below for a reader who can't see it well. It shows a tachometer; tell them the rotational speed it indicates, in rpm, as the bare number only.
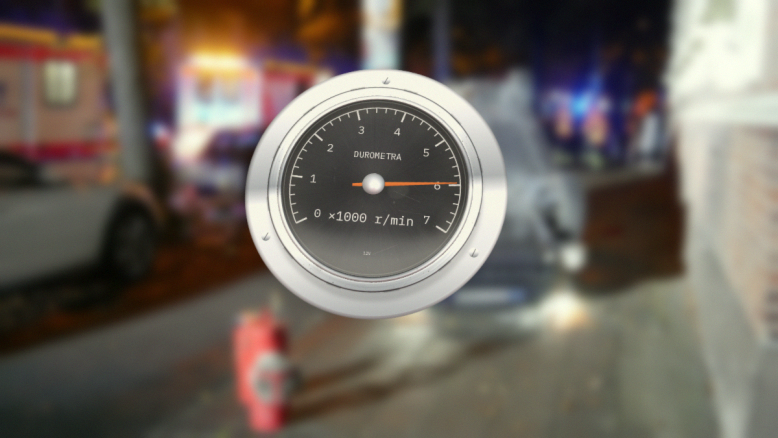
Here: 6000
